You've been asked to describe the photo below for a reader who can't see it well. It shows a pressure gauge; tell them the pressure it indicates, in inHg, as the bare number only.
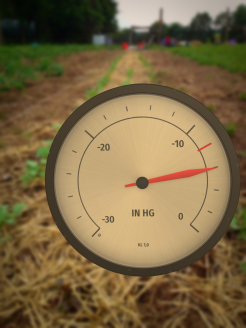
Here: -6
